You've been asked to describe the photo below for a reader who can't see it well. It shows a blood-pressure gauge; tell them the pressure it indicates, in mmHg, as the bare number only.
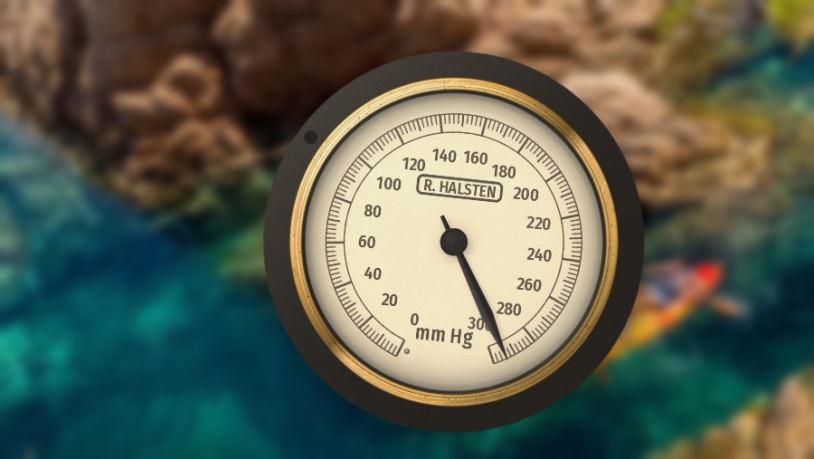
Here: 294
